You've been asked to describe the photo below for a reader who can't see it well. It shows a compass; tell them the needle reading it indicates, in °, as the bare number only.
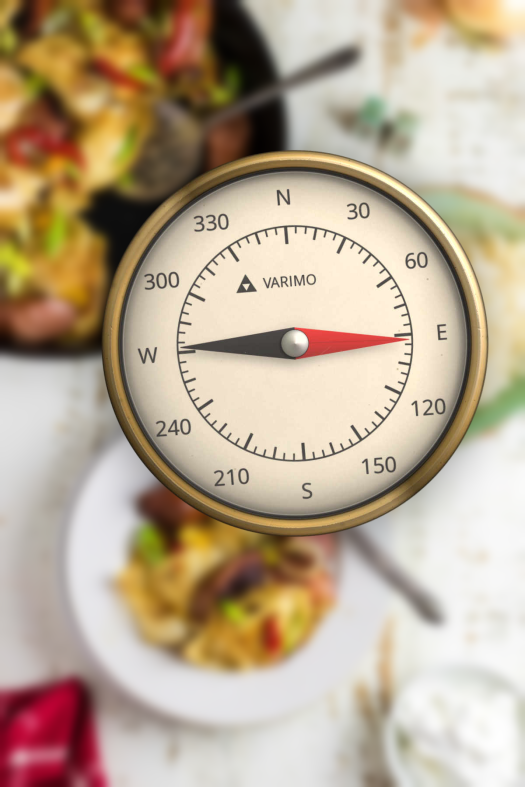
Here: 92.5
